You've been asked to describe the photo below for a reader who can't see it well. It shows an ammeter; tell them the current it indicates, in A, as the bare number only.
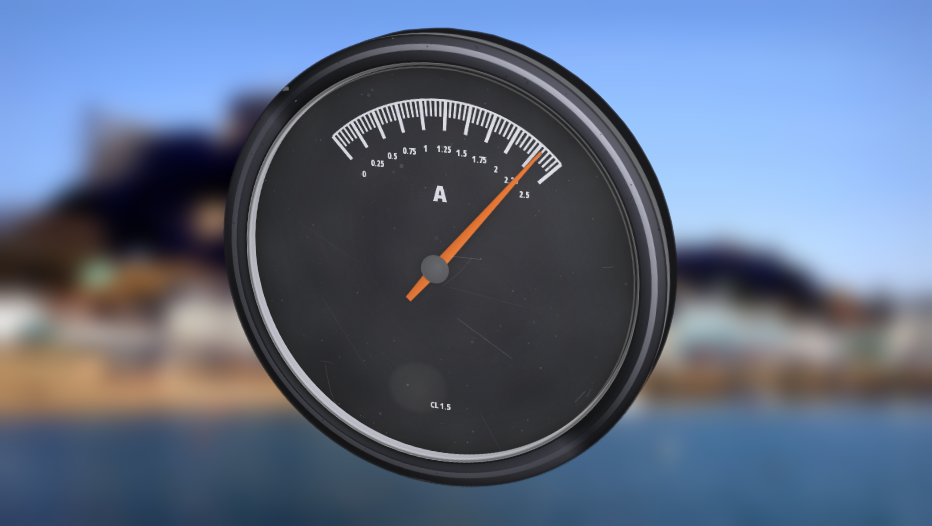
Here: 2.3
